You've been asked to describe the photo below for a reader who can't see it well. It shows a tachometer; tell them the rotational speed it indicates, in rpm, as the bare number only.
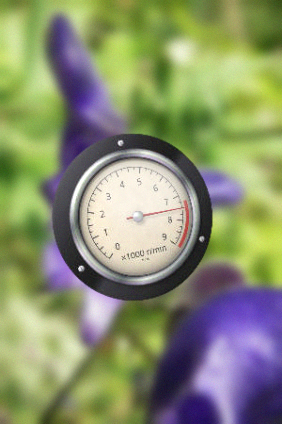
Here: 7500
